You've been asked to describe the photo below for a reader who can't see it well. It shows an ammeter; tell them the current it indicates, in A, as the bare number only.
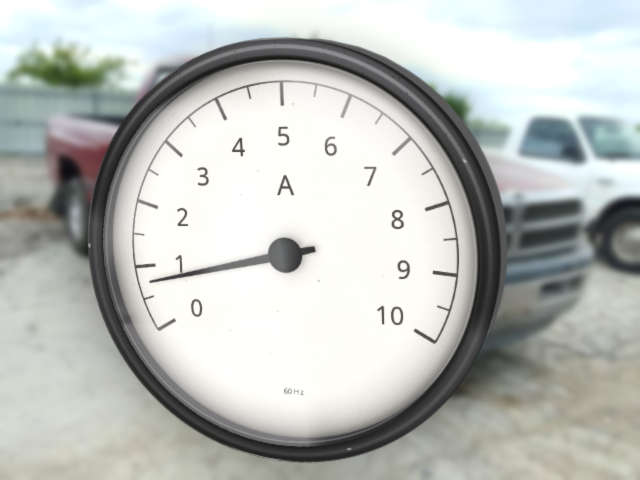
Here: 0.75
